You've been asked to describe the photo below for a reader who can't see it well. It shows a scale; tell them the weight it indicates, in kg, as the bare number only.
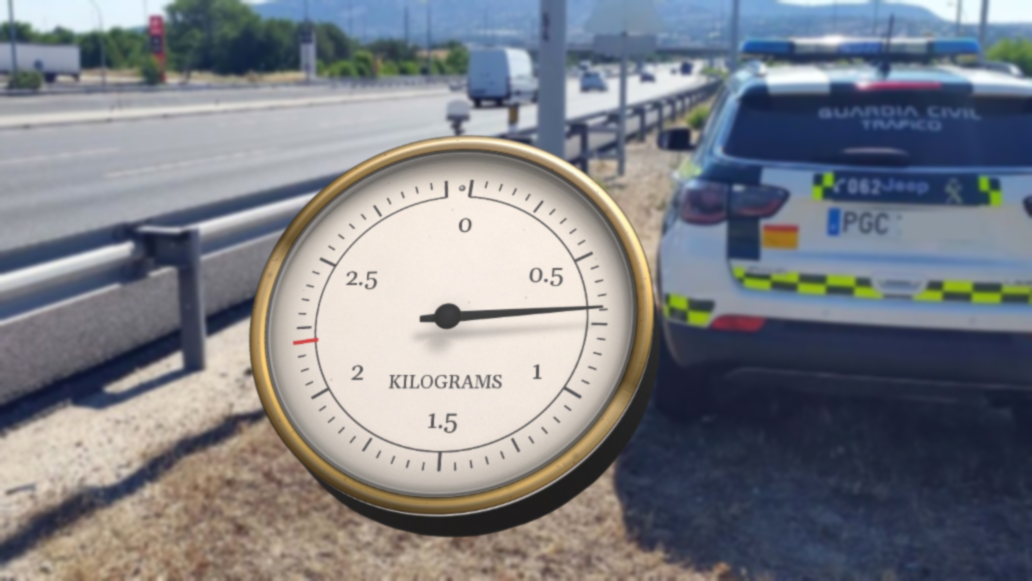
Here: 0.7
